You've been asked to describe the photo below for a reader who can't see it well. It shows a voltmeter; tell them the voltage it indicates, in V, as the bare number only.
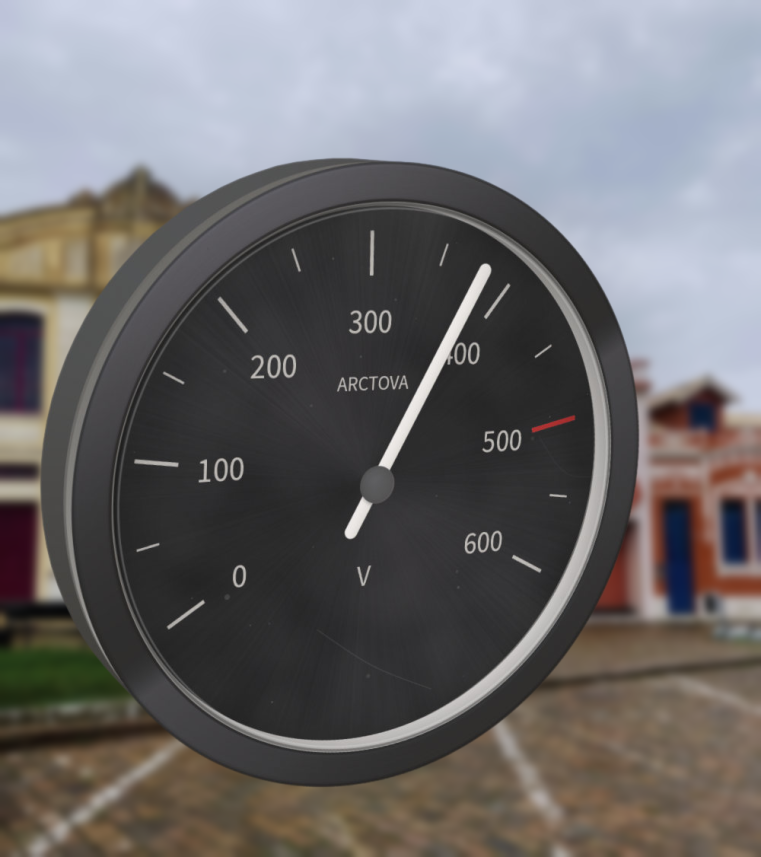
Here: 375
